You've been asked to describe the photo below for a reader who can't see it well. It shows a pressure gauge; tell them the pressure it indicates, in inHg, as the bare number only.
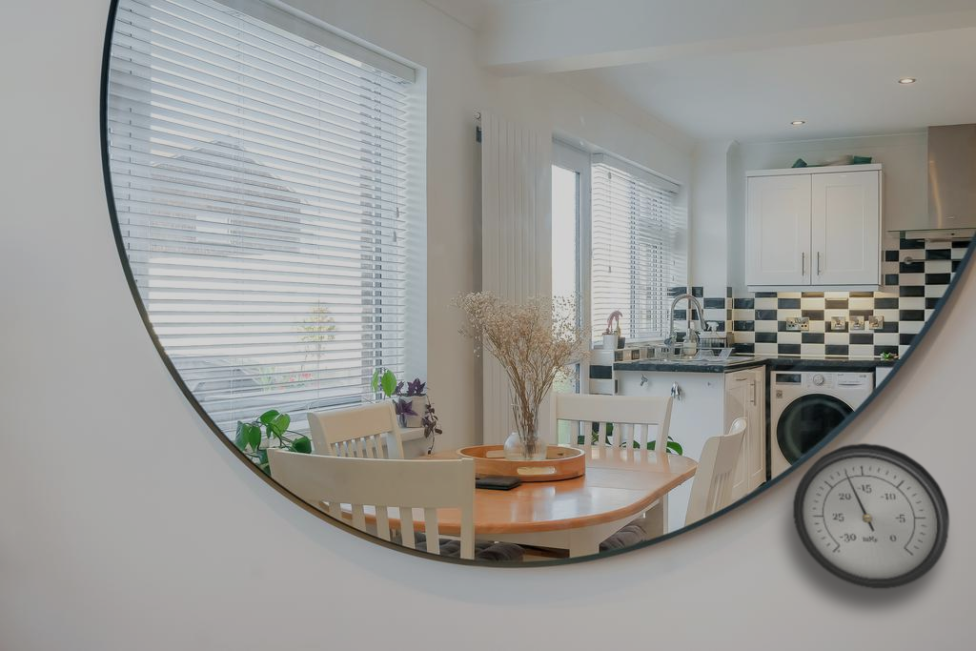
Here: -17
